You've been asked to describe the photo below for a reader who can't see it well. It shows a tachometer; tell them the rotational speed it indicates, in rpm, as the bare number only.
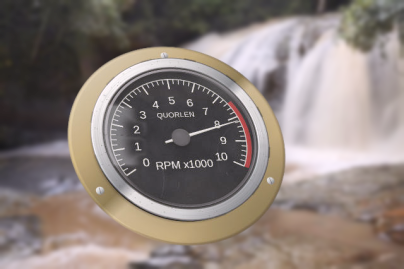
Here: 8200
